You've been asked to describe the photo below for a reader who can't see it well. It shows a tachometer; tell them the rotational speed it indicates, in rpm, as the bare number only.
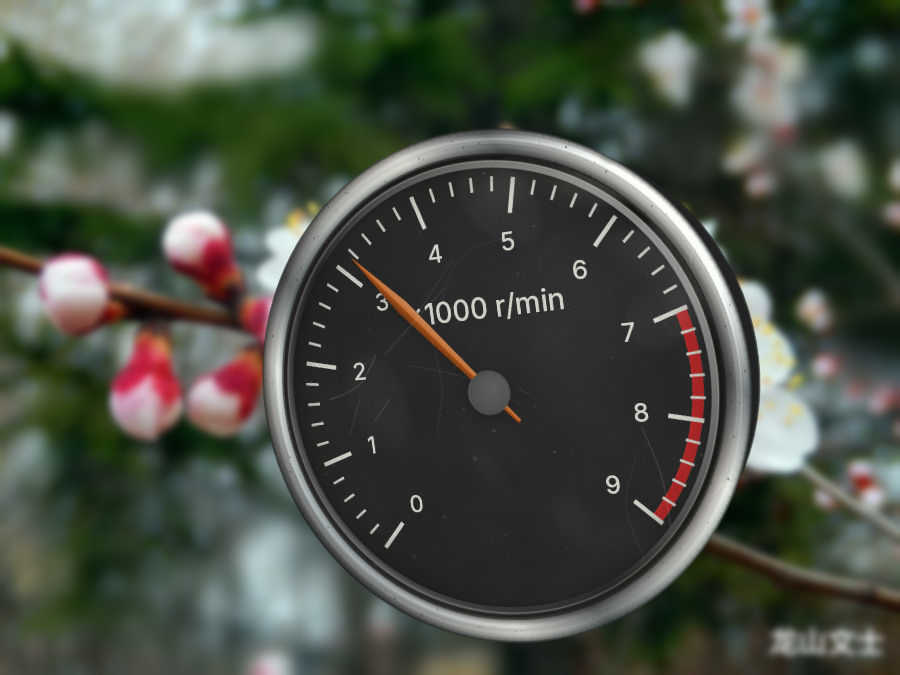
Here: 3200
